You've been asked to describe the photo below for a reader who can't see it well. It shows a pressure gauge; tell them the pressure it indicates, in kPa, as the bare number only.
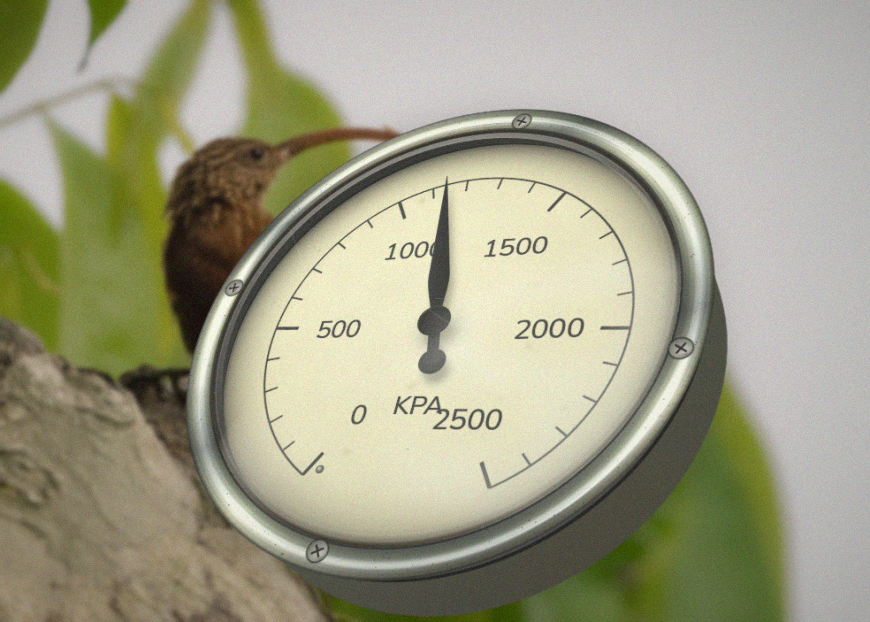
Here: 1150
